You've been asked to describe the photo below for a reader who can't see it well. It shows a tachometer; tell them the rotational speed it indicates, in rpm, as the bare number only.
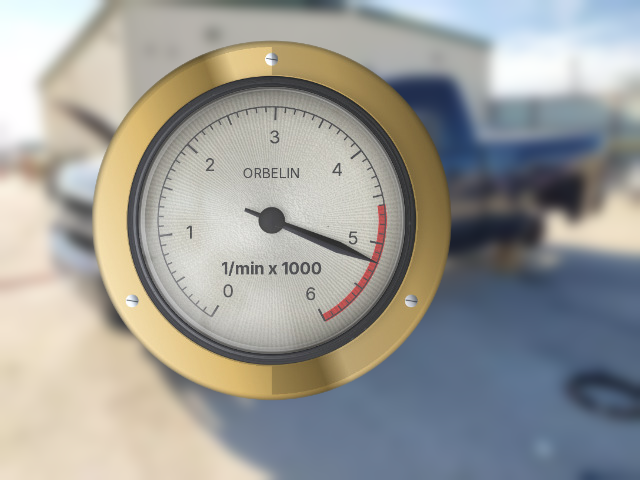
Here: 5200
